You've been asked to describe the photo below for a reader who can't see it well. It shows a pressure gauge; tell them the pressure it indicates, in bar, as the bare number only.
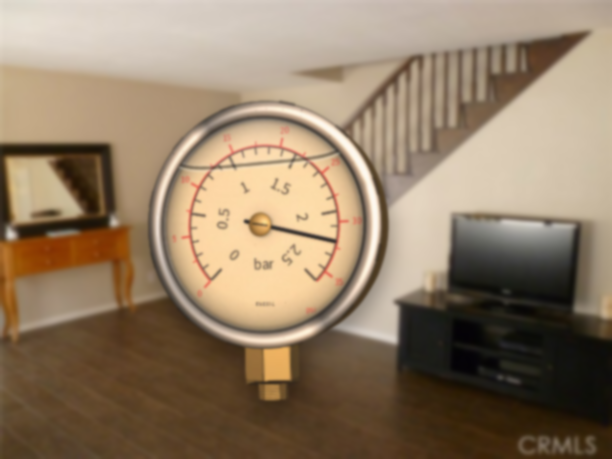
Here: 2.2
